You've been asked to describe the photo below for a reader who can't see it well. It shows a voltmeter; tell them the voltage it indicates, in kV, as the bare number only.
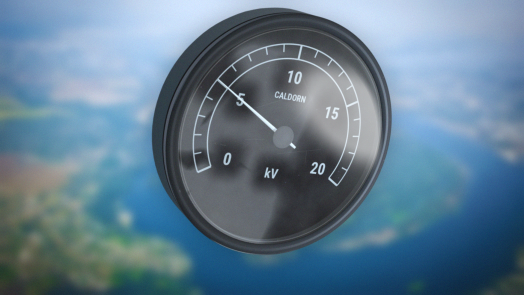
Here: 5
